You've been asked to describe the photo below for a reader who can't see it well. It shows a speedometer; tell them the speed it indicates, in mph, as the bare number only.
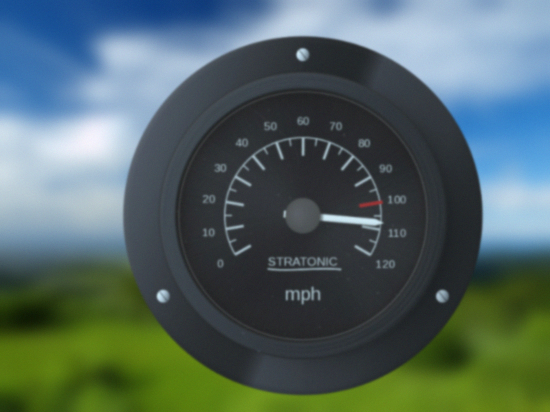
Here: 107.5
